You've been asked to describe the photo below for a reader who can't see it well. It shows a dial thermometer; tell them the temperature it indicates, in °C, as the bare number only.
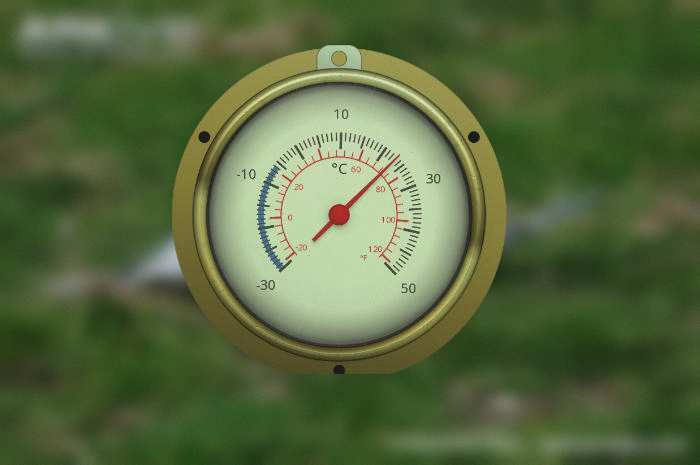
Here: 23
